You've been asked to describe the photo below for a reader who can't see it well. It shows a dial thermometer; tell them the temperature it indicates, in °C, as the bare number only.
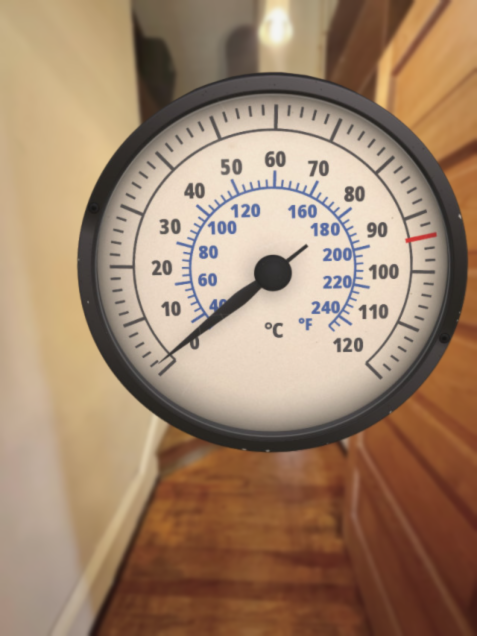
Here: 2
